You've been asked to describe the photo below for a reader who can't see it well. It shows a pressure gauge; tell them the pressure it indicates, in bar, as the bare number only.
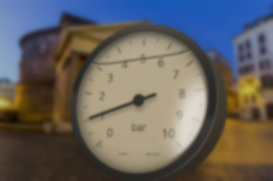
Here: 1
